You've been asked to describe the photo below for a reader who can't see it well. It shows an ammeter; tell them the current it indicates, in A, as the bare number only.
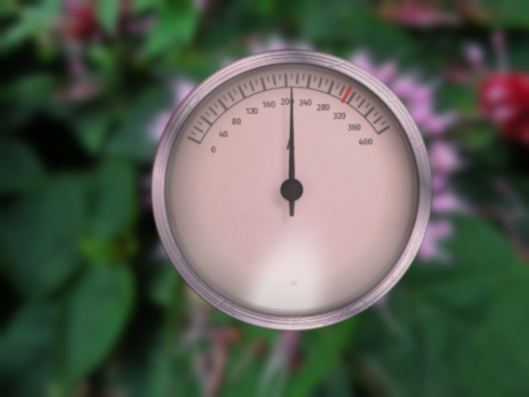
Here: 210
